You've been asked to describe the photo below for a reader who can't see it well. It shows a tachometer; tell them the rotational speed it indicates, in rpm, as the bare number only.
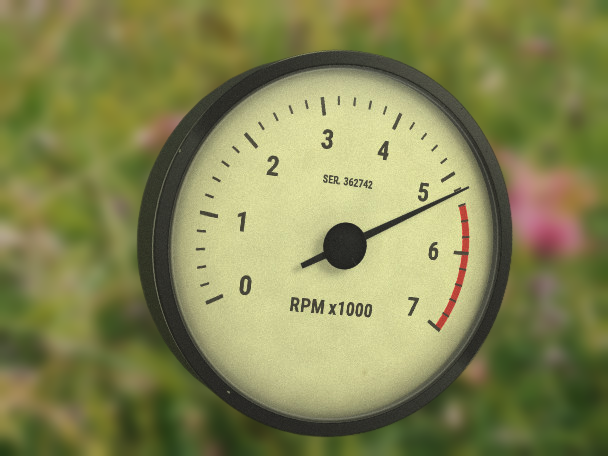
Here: 5200
